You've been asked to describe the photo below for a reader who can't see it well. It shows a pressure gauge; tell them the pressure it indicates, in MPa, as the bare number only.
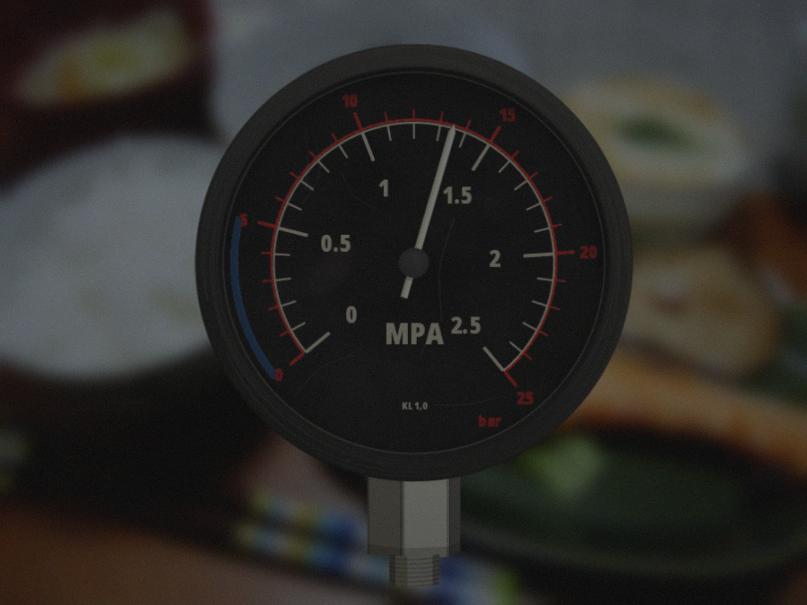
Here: 1.35
